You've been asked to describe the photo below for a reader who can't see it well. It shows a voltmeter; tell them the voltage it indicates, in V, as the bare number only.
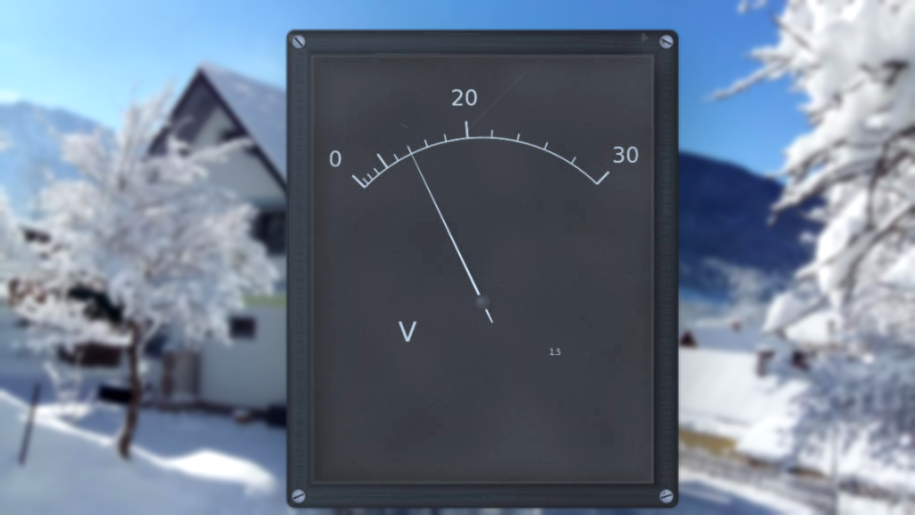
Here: 14
